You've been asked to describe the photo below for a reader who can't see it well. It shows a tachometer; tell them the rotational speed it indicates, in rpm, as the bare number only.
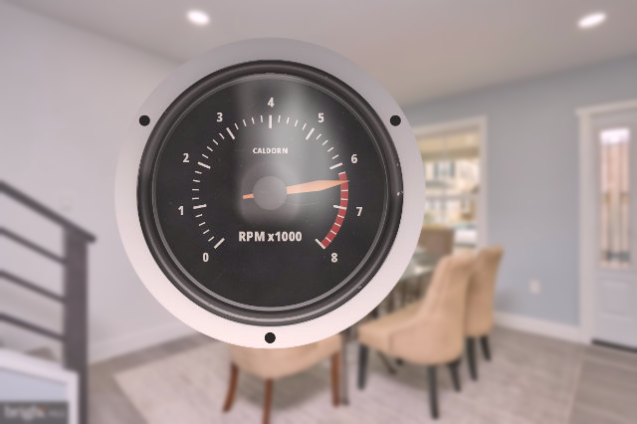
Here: 6400
